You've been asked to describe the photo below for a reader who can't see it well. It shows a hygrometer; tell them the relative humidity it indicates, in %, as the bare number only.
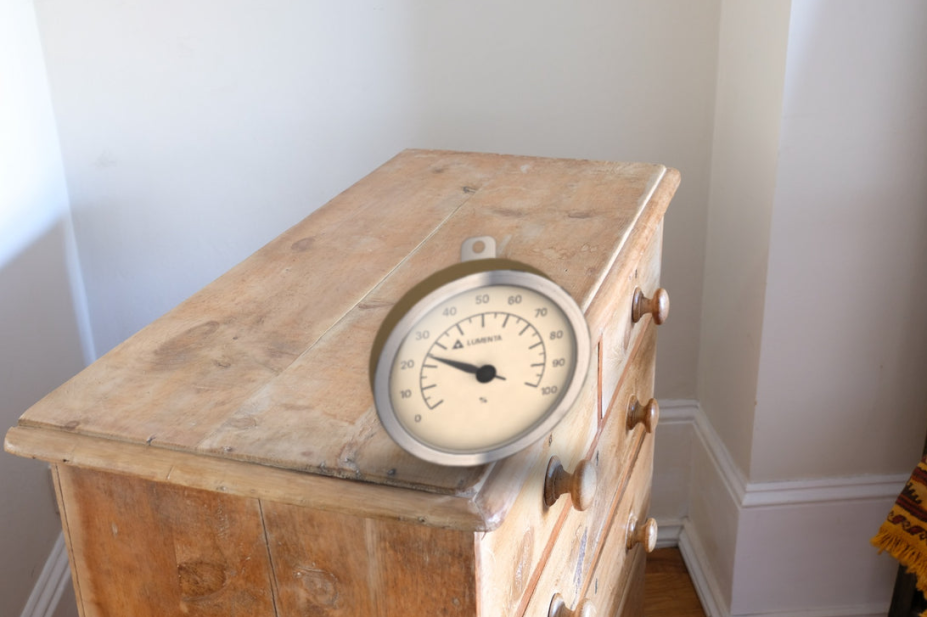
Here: 25
